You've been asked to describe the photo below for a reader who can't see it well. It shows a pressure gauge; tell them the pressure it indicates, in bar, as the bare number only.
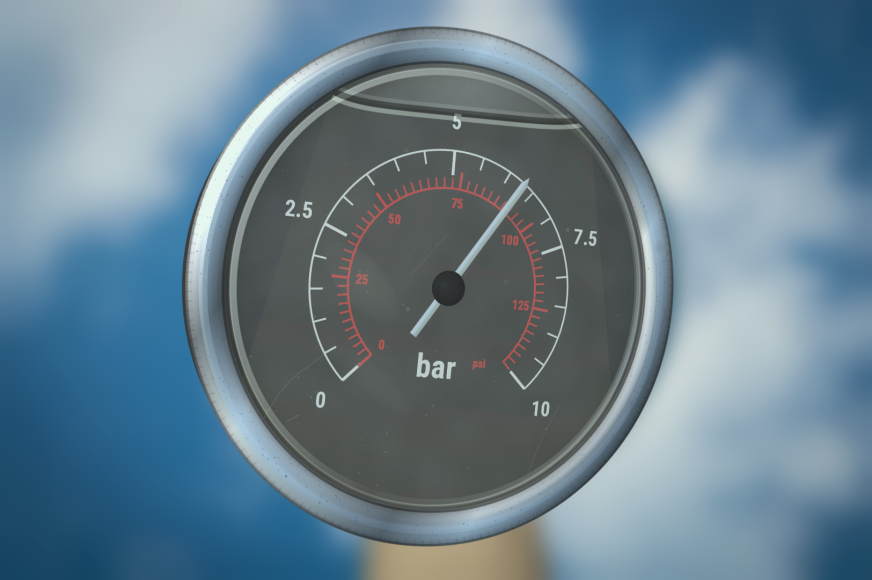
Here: 6.25
